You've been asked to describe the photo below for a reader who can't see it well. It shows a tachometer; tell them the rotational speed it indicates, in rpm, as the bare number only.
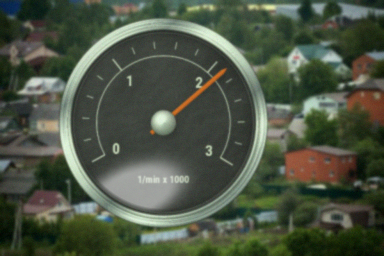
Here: 2100
